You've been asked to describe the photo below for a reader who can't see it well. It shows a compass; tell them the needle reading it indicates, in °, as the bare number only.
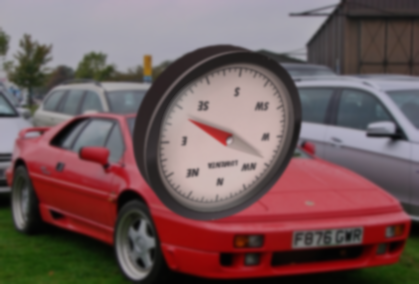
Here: 115
